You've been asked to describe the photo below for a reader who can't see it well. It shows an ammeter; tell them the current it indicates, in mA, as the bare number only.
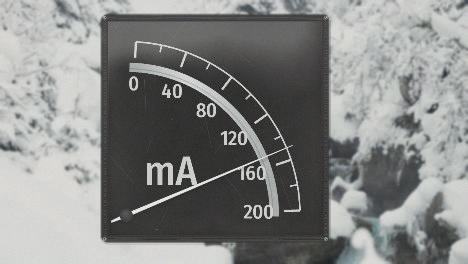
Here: 150
